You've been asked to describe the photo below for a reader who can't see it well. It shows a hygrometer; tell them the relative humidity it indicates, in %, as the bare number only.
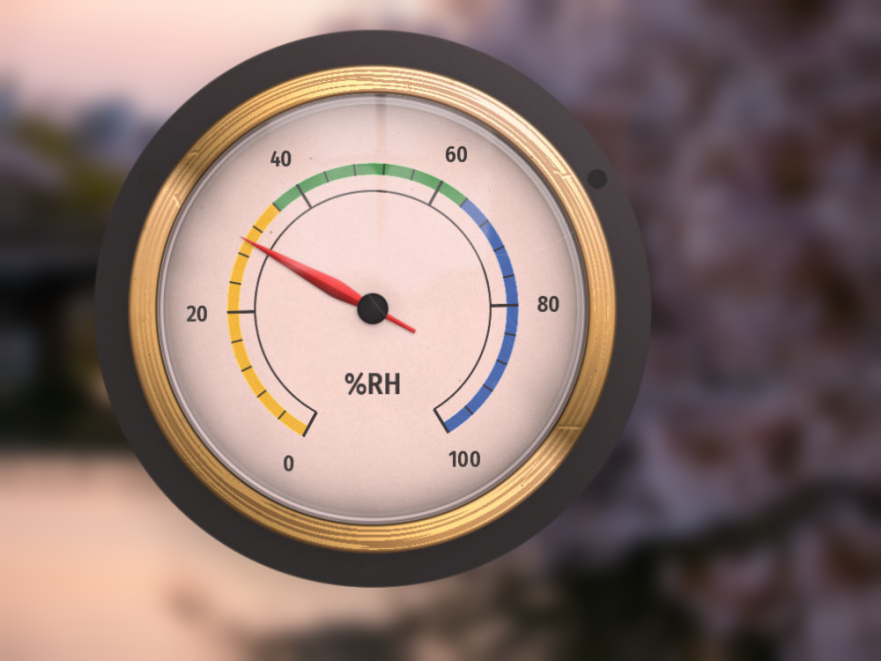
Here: 30
